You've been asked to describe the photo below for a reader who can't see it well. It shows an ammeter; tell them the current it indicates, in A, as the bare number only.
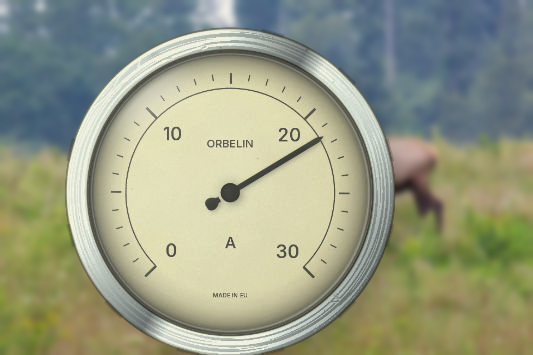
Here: 21.5
